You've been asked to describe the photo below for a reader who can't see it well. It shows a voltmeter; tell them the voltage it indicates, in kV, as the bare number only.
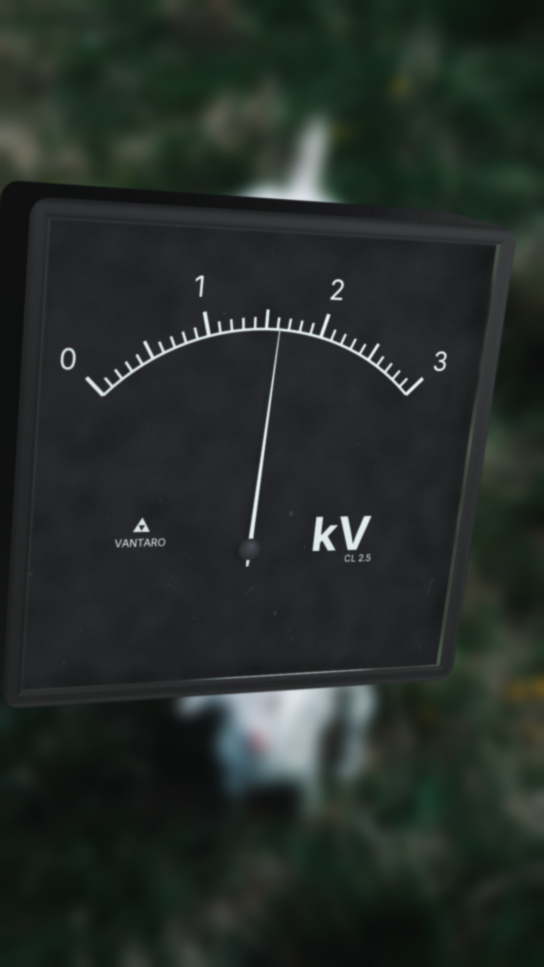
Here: 1.6
